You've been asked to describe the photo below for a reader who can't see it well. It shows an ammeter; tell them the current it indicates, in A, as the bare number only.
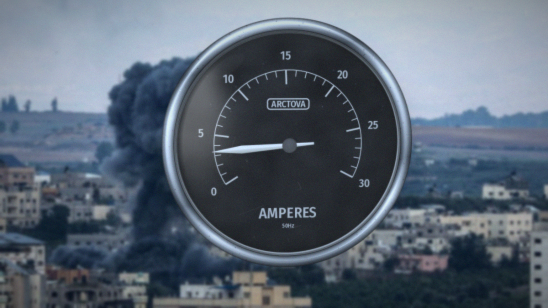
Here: 3.5
